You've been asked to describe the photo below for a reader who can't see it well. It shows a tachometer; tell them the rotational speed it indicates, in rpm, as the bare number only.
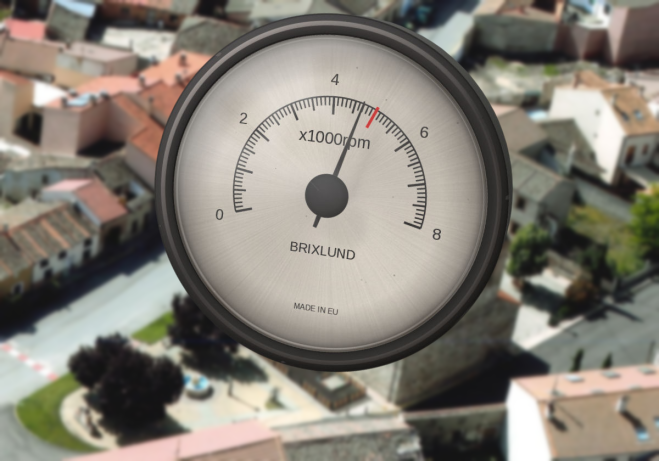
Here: 4700
